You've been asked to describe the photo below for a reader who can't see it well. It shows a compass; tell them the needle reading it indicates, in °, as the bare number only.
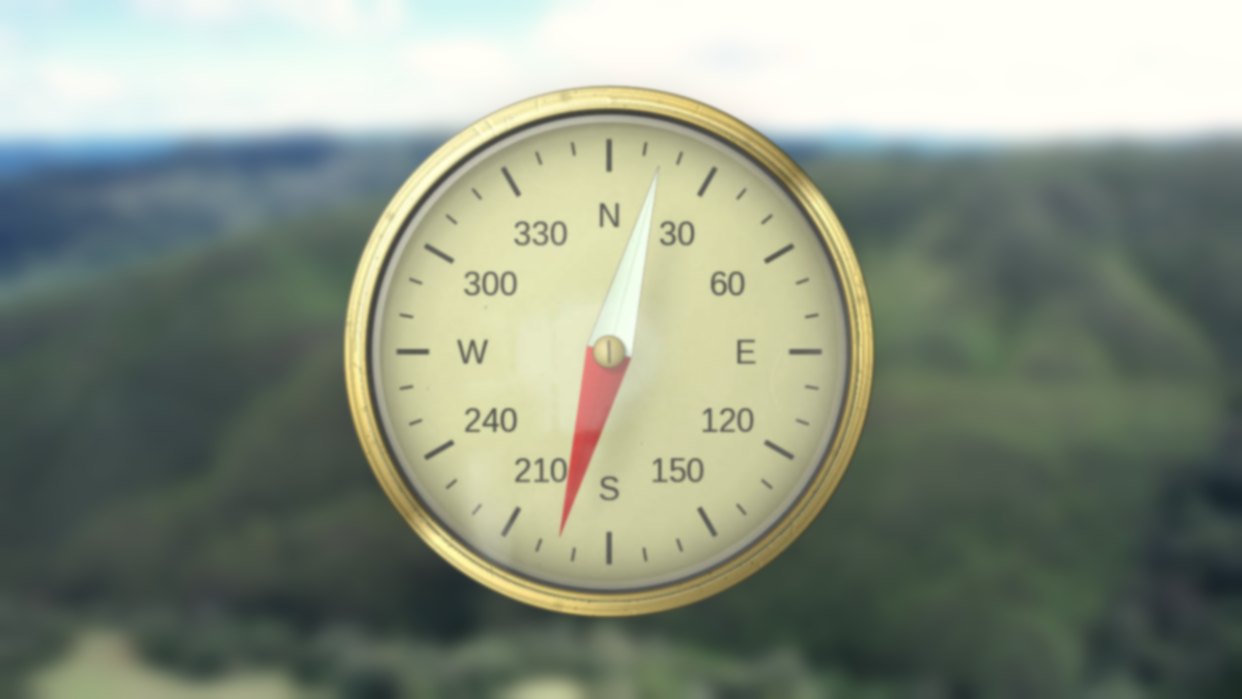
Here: 195
